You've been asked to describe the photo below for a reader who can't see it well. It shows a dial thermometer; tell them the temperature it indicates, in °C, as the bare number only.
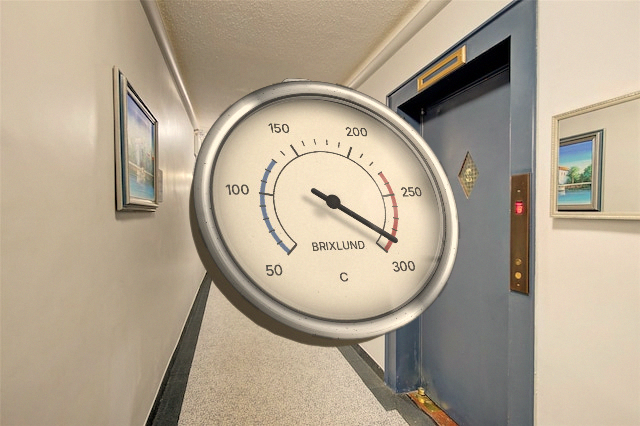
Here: 290
